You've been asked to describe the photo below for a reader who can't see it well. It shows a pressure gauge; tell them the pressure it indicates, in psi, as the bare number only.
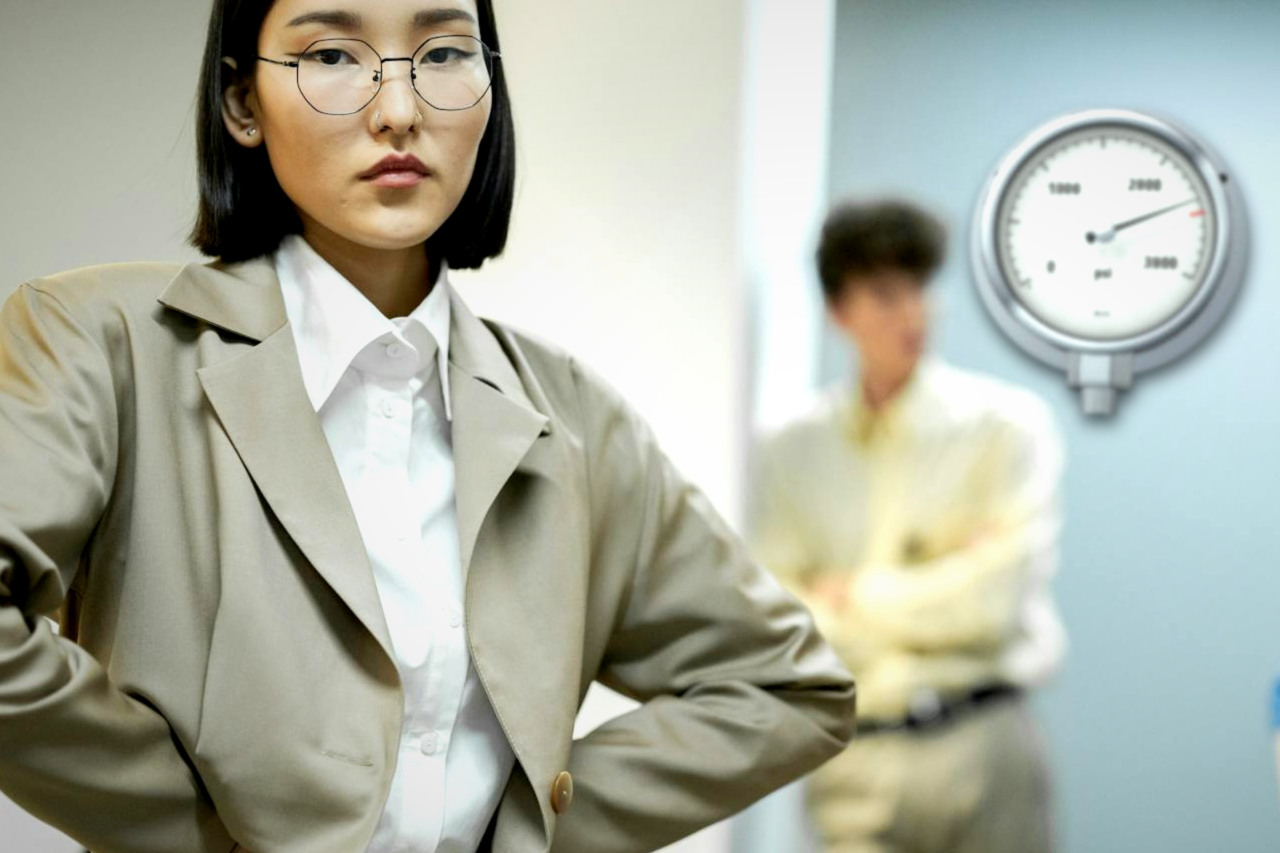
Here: 2400
